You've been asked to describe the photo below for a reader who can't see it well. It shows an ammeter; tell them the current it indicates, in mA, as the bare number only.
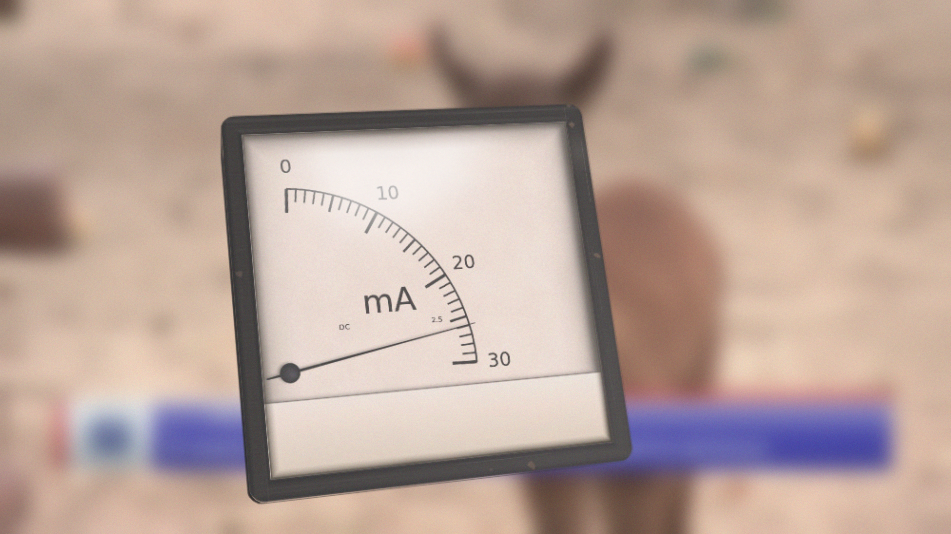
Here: 26
